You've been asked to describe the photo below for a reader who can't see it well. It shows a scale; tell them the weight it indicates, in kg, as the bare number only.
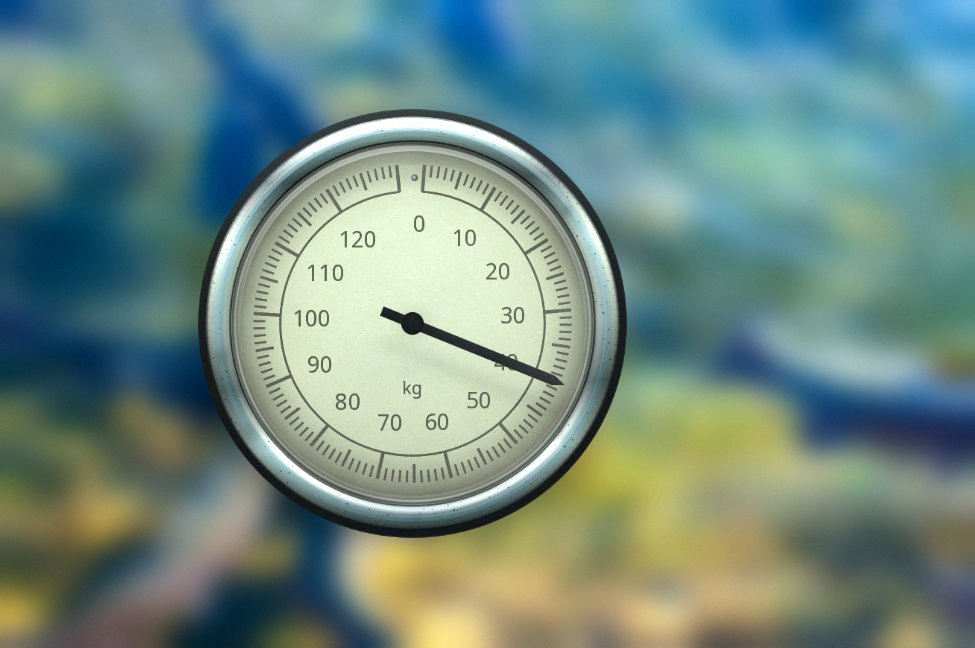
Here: 40
